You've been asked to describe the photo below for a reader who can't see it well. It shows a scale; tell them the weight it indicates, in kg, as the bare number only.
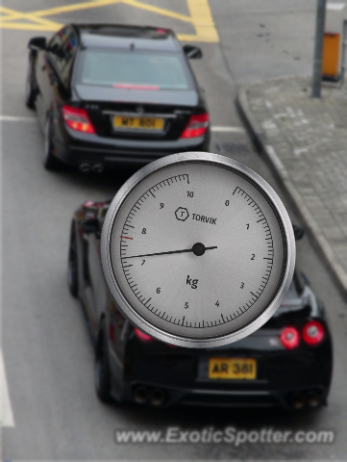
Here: 7.2
